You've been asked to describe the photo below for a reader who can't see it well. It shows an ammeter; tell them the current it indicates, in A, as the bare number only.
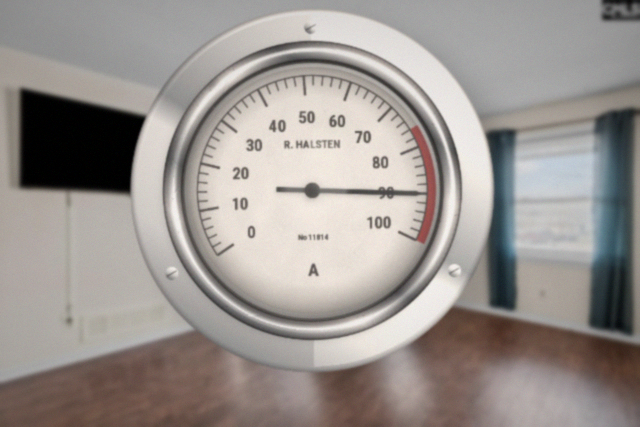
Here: 90
